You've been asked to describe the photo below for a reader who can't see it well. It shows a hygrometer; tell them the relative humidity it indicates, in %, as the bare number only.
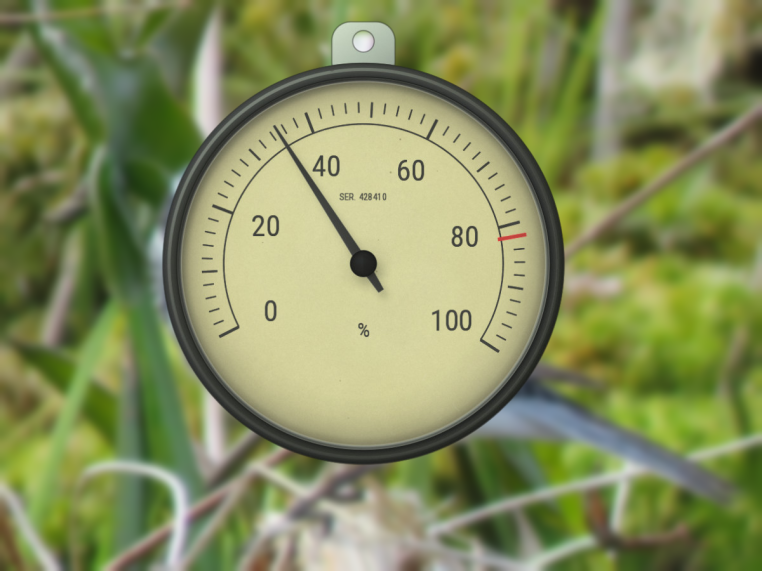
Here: 35
